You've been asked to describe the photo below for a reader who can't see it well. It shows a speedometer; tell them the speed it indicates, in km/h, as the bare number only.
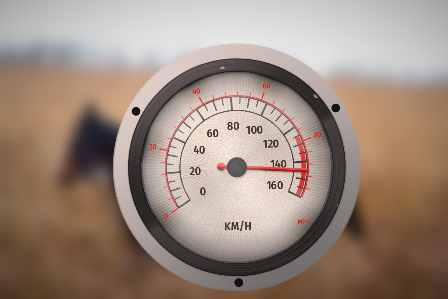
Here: 145
